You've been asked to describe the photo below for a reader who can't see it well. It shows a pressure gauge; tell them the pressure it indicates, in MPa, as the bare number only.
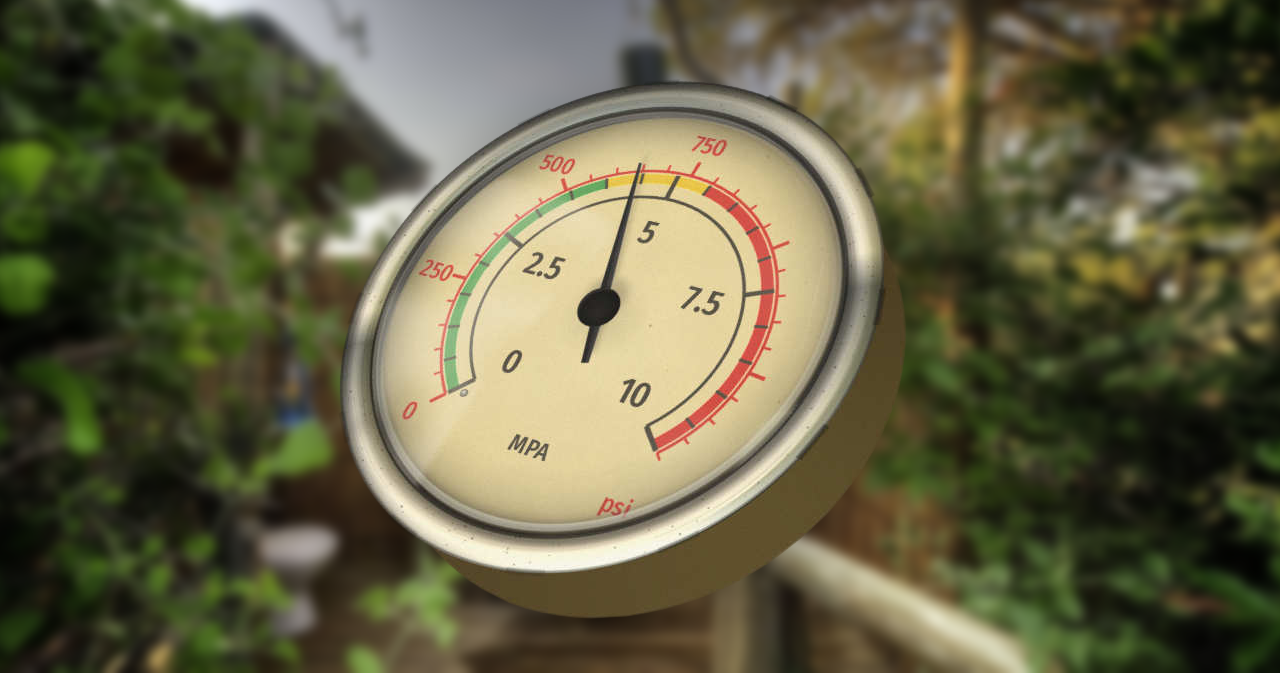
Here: 4.5
